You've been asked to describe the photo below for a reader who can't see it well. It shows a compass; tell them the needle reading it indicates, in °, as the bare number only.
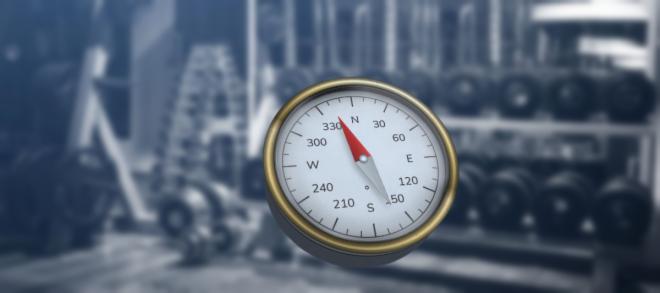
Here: 340
